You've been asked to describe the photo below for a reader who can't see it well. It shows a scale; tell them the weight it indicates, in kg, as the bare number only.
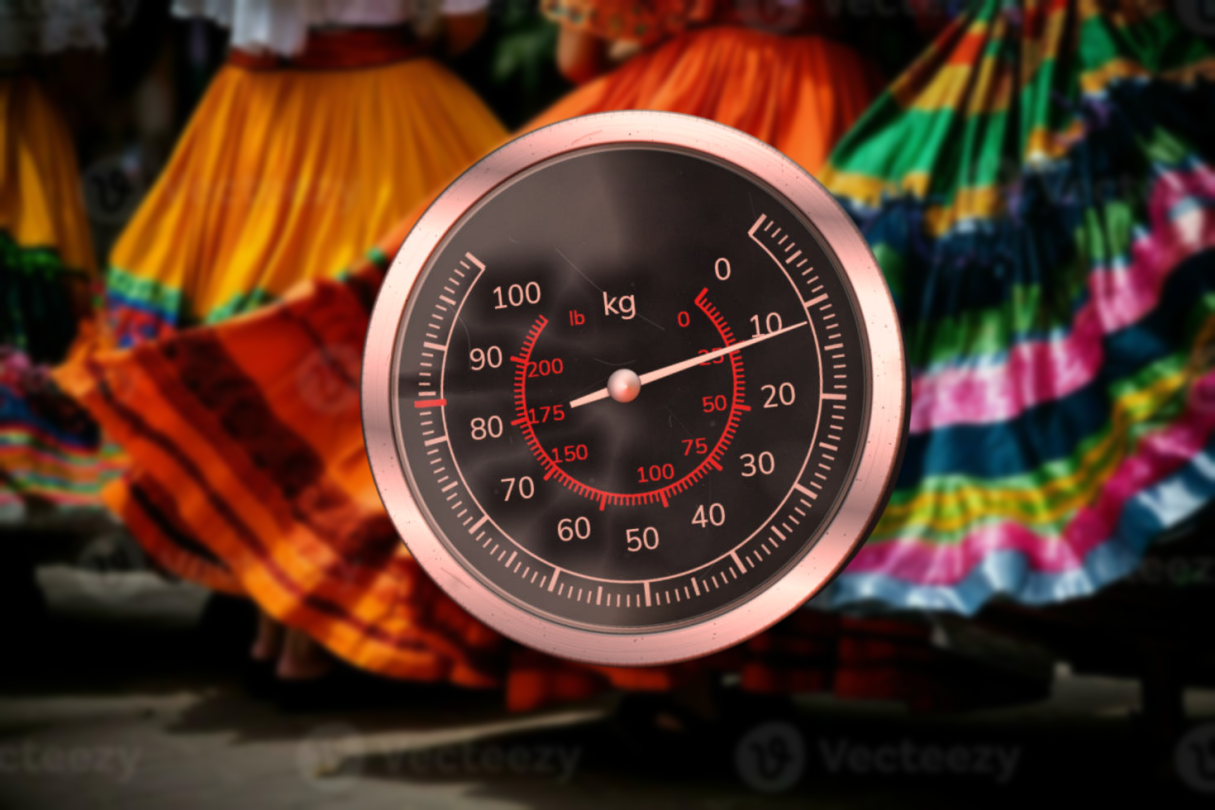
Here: 12
